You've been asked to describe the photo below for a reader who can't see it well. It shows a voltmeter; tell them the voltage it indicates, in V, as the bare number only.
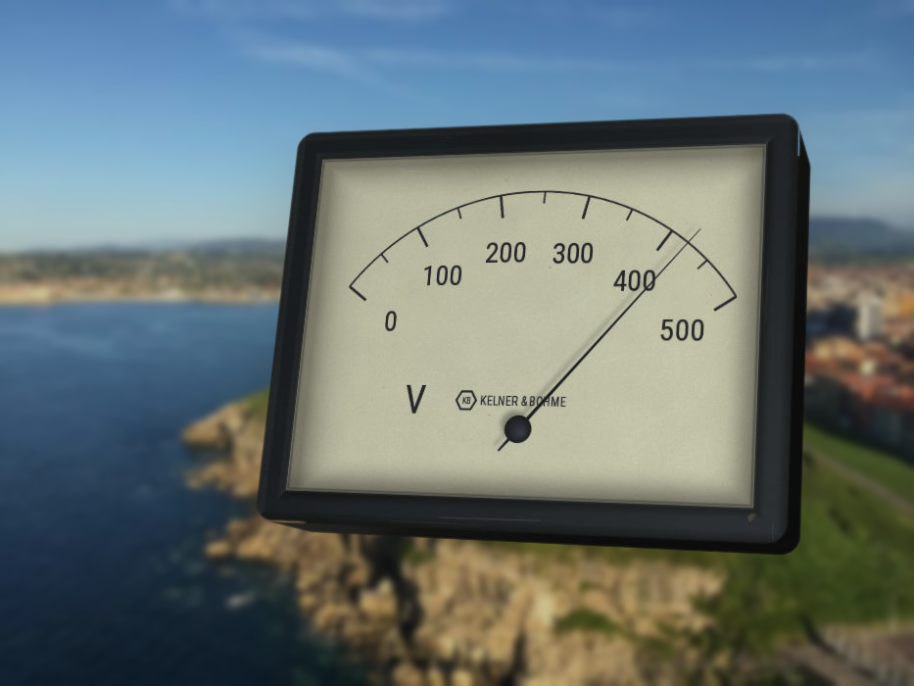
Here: 425
